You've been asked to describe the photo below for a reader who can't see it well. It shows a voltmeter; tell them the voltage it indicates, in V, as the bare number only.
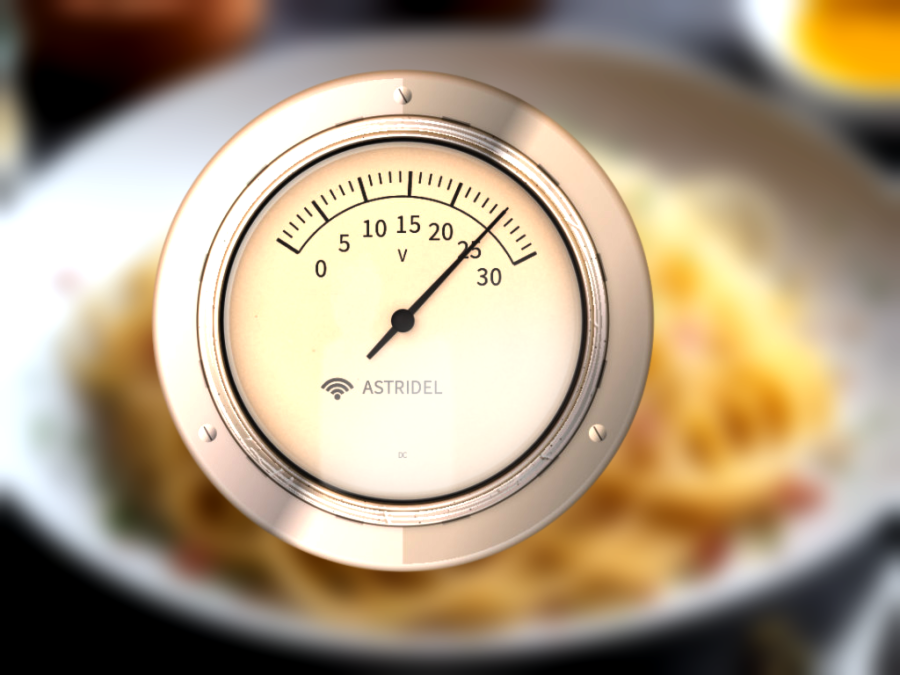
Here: 25
